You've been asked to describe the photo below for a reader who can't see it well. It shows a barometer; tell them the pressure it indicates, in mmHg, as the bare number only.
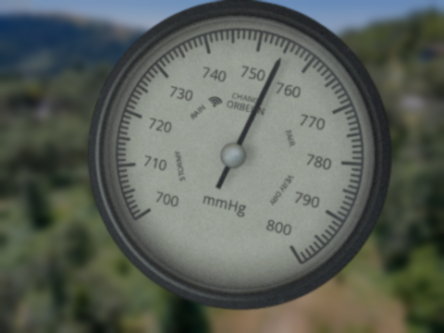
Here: 755
